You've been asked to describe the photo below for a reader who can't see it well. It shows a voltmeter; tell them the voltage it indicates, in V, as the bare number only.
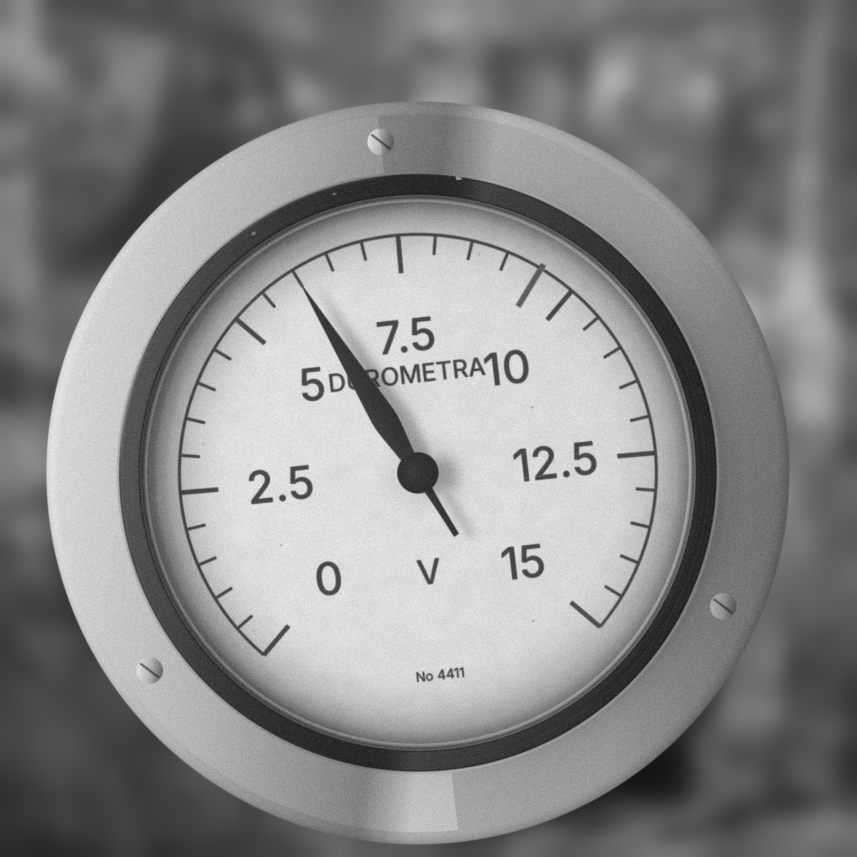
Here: 6
